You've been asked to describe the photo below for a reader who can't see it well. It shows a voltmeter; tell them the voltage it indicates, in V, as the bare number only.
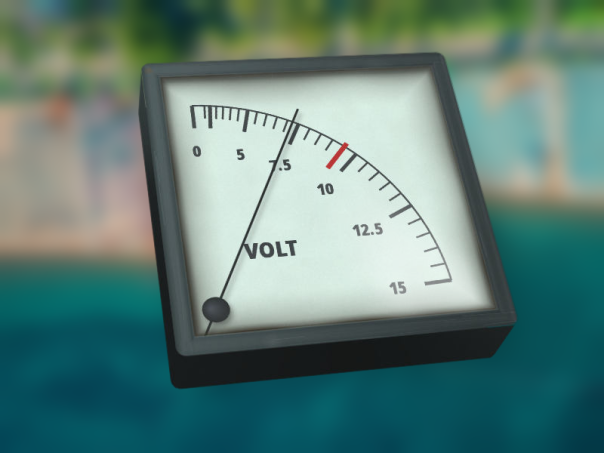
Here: 7.25
